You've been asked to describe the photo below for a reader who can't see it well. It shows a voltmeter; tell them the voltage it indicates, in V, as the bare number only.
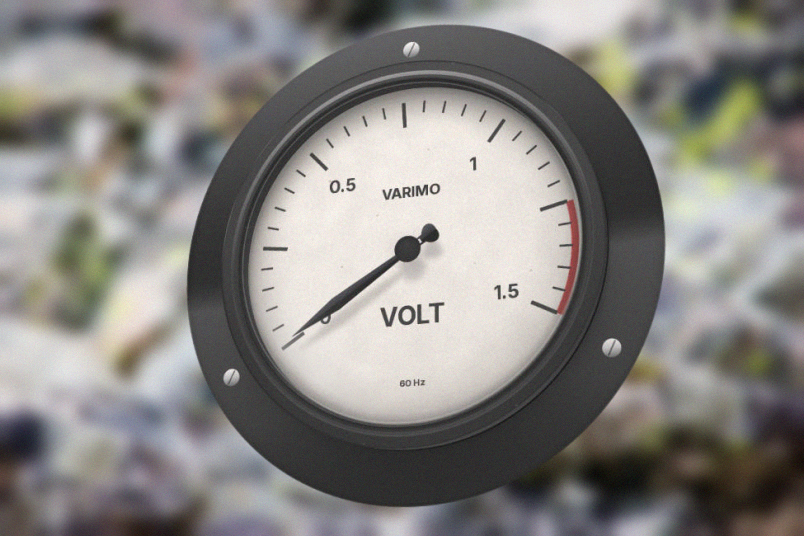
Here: 0
